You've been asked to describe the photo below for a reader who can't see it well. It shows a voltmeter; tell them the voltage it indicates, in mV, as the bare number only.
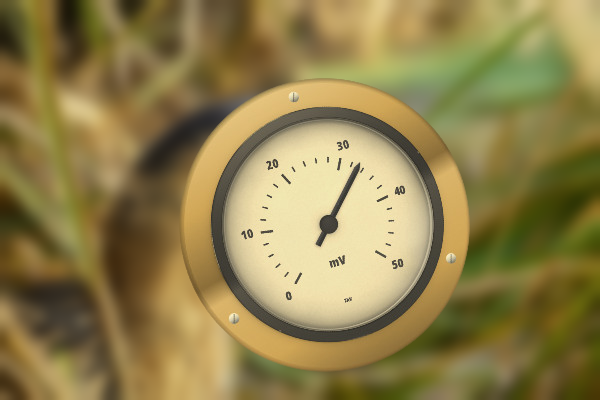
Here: 33
